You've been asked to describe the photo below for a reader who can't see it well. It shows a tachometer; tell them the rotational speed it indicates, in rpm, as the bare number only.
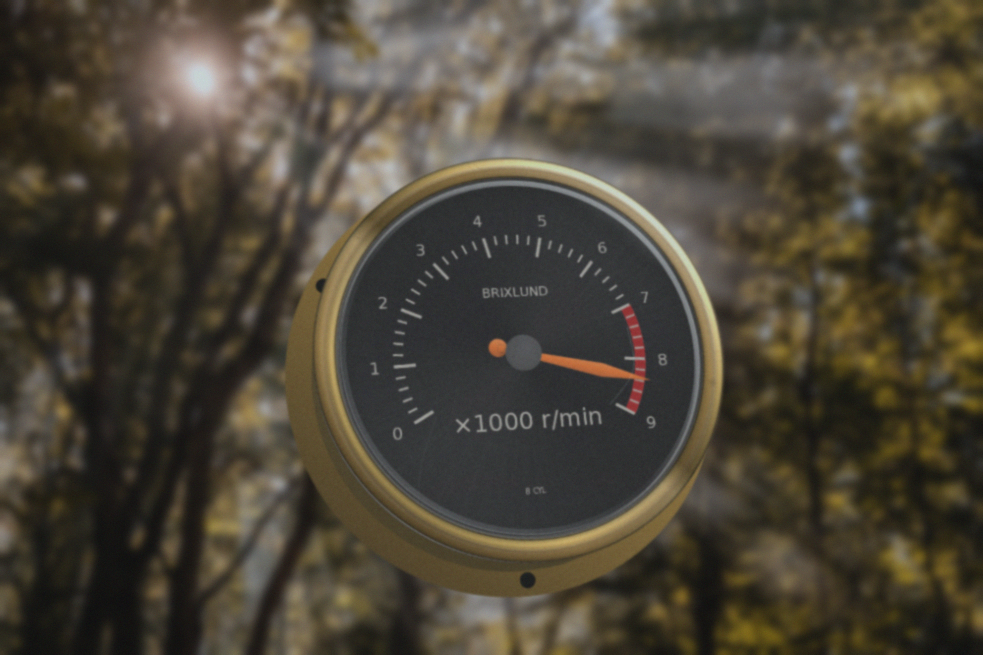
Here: 8400
